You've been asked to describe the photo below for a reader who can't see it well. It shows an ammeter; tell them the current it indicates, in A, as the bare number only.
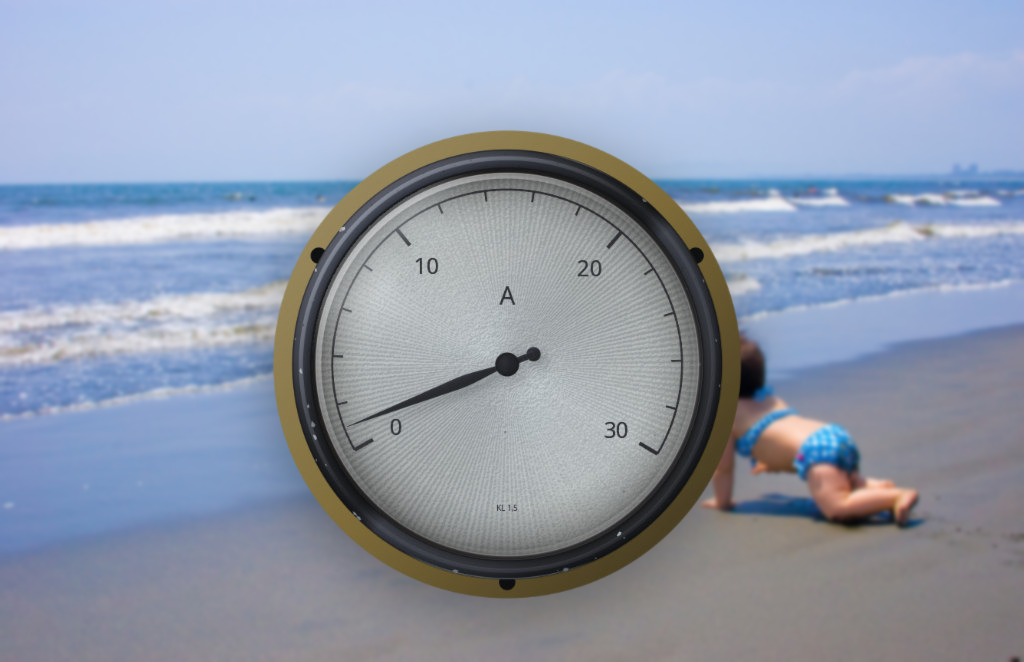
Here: 1
